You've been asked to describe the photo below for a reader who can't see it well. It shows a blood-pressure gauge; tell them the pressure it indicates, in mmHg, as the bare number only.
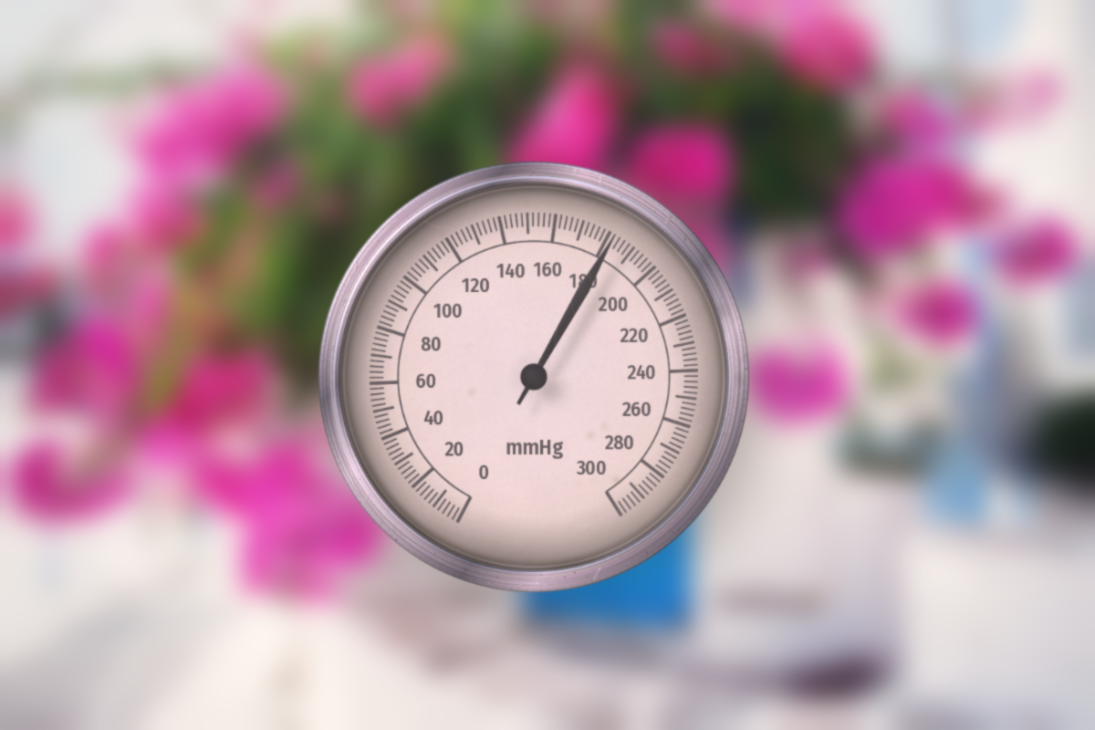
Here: 182
